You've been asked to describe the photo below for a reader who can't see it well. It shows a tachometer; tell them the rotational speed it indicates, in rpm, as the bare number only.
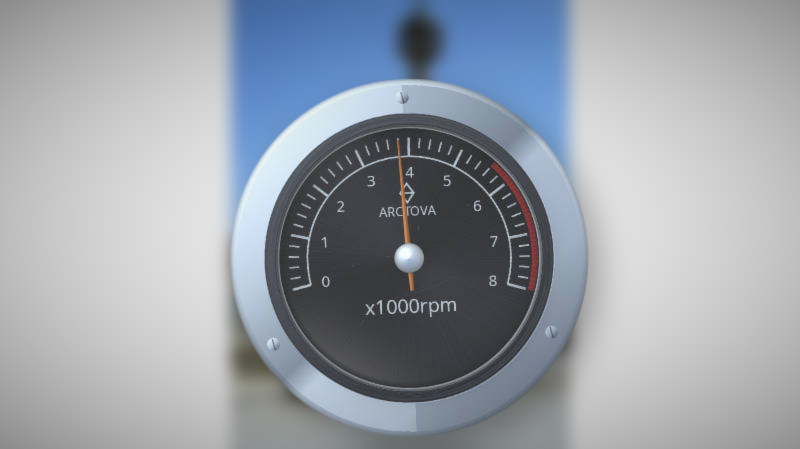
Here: 3800
